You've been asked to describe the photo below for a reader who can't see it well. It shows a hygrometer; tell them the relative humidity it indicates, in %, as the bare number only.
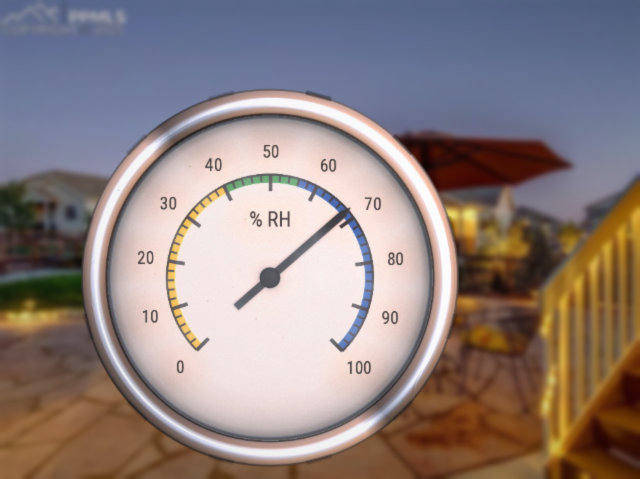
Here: 68
